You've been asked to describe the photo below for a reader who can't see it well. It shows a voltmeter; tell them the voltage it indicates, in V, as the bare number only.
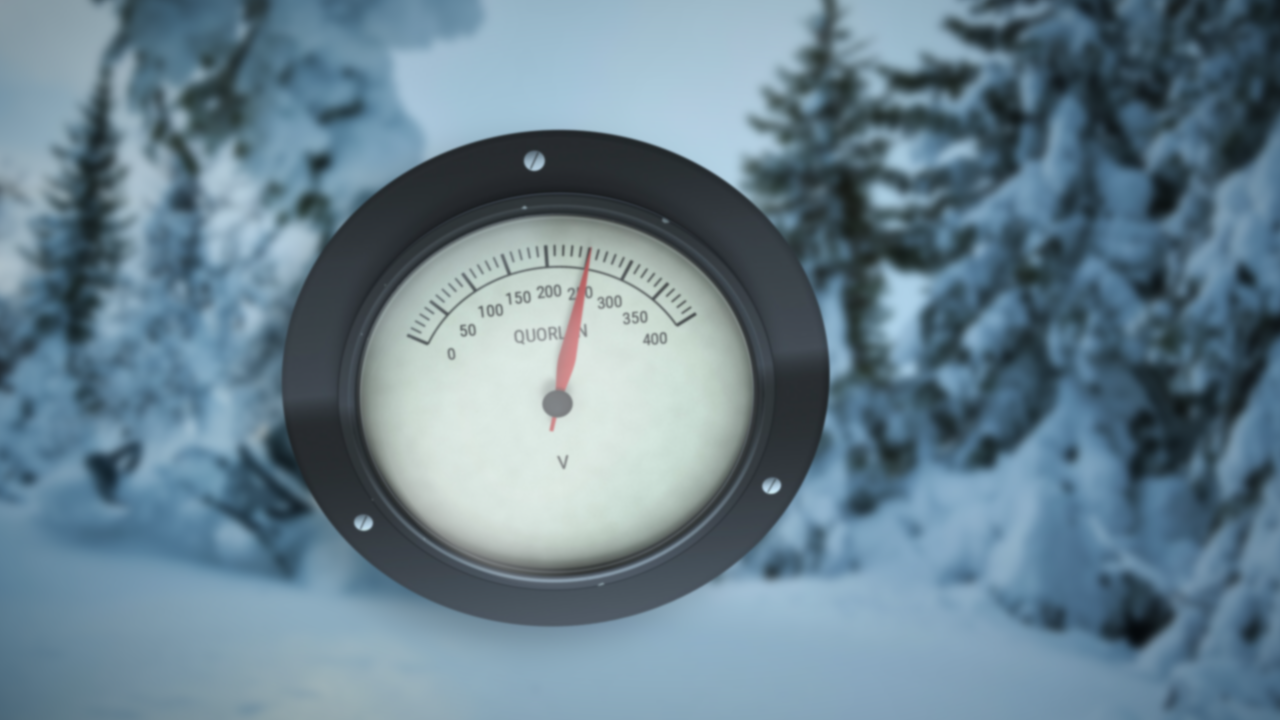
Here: 250
